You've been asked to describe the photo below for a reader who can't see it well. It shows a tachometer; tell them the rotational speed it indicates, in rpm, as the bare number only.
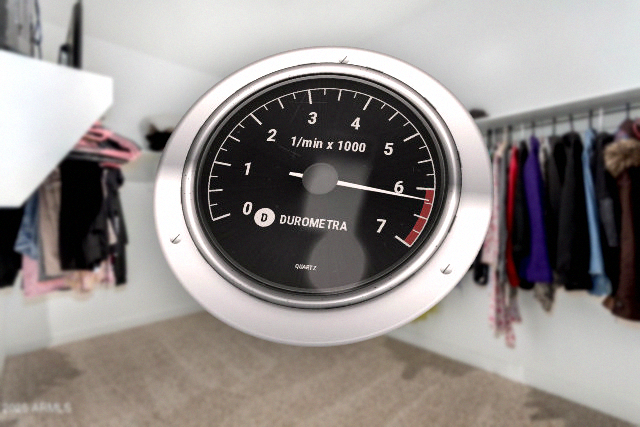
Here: 6250
